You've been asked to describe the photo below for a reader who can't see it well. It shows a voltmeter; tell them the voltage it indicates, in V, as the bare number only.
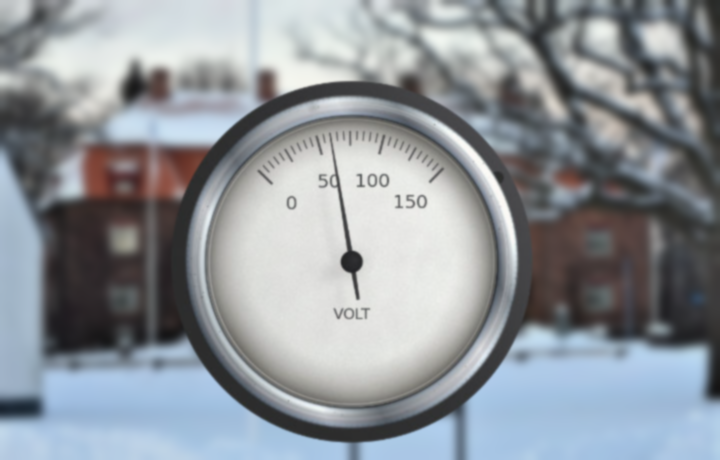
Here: 60
